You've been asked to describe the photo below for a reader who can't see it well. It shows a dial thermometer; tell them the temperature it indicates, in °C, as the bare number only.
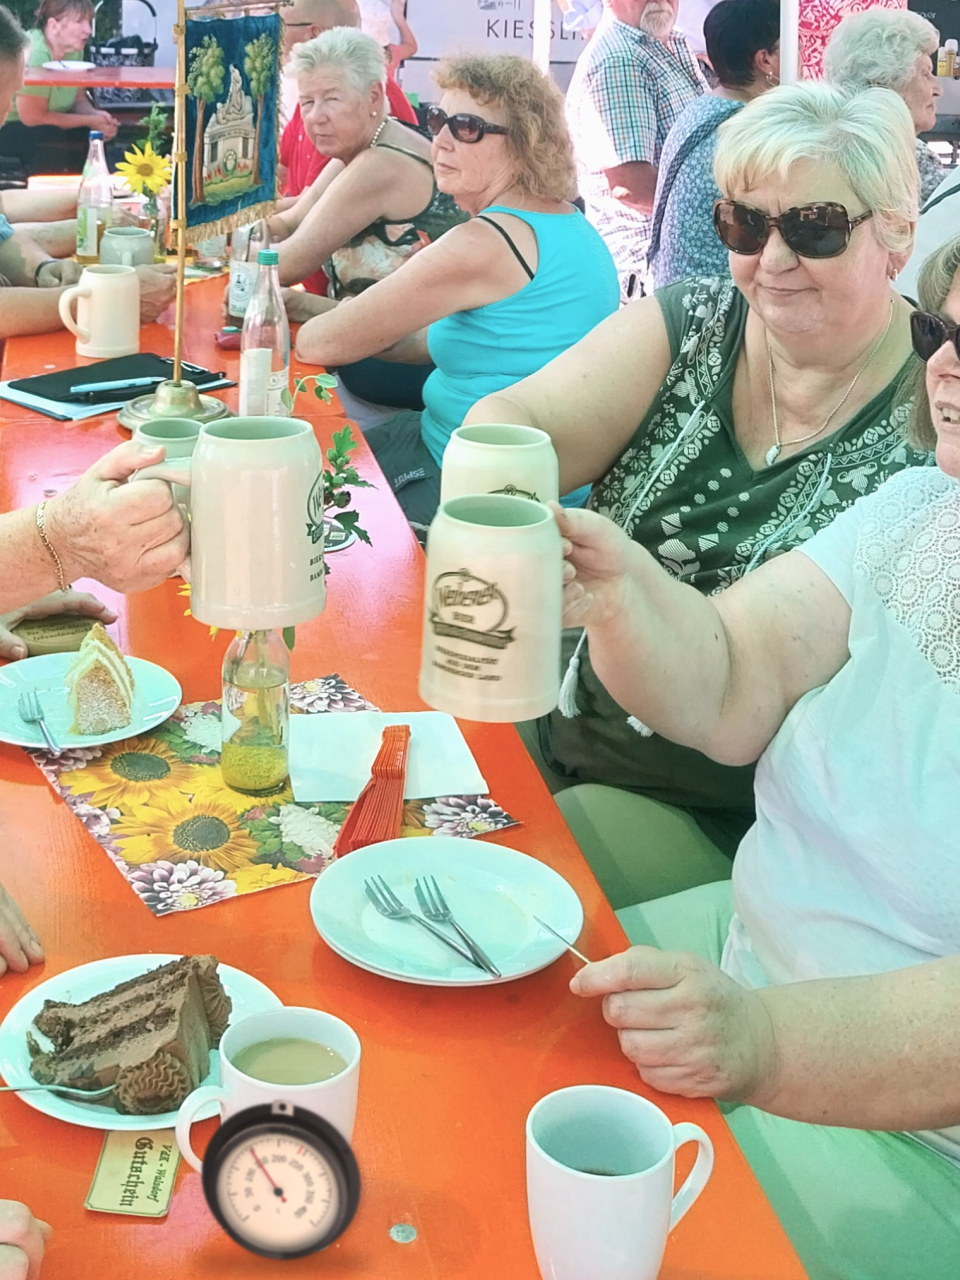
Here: 150
